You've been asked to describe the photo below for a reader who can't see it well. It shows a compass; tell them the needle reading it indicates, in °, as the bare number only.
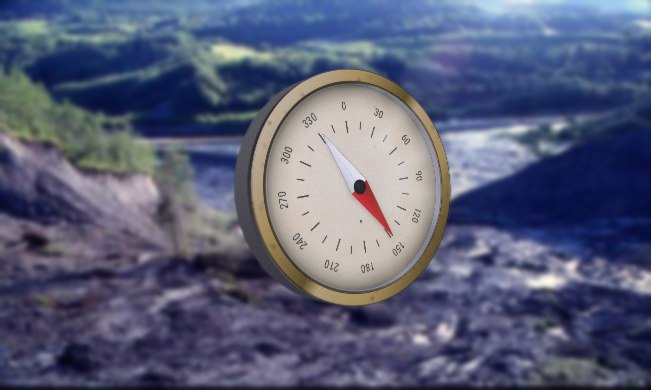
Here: 150
